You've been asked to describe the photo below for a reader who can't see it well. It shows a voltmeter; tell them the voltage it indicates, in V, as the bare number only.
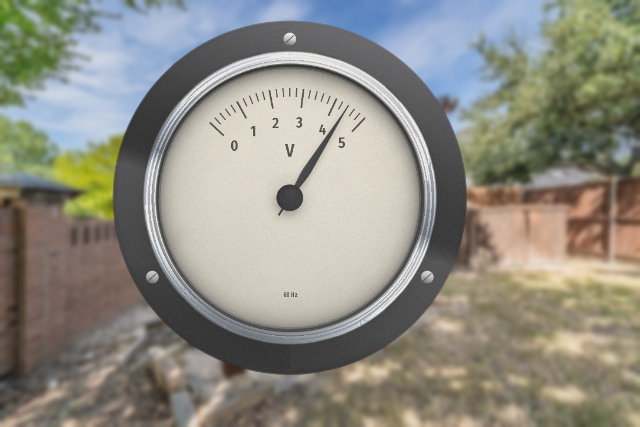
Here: 4.4
